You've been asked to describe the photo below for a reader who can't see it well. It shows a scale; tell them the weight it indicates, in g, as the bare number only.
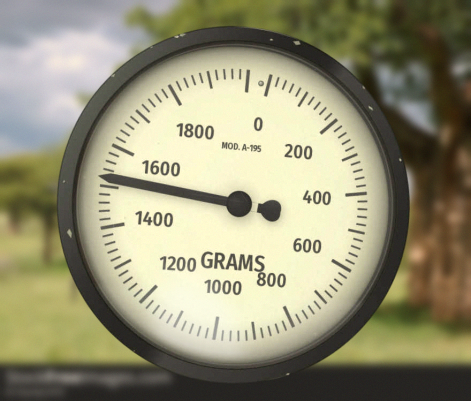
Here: 1520
